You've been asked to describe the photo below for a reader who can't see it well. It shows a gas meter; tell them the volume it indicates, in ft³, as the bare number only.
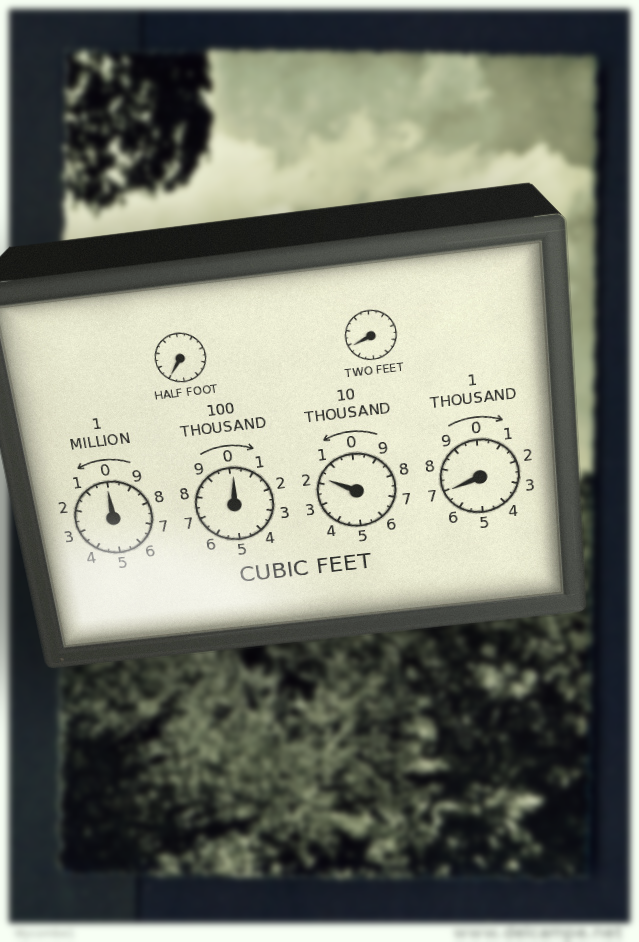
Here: 1700
